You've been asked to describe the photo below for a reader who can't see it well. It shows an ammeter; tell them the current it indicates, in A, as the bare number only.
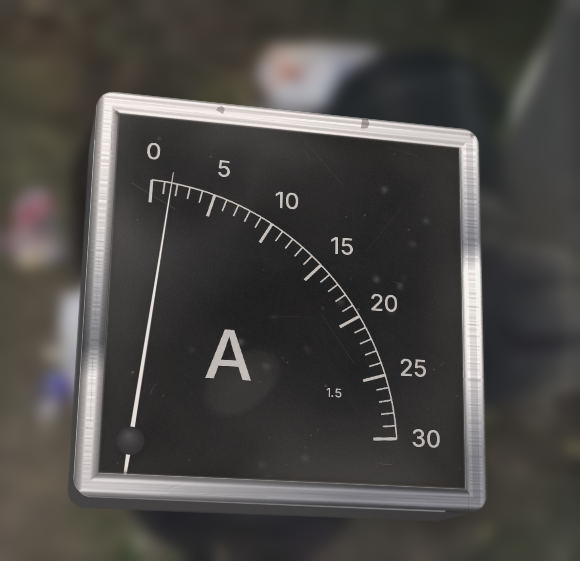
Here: 1.5
